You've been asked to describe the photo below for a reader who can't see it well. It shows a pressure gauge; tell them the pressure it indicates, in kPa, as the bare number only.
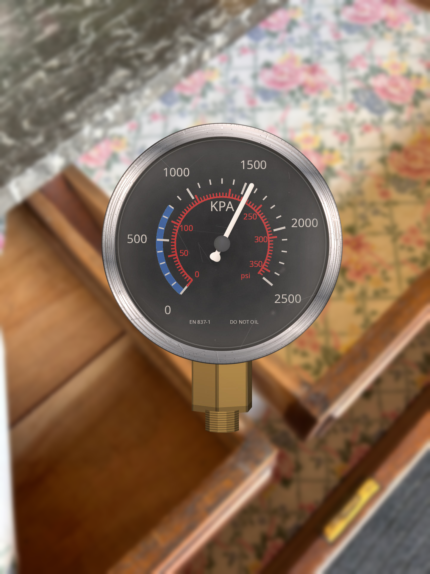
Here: 1550
